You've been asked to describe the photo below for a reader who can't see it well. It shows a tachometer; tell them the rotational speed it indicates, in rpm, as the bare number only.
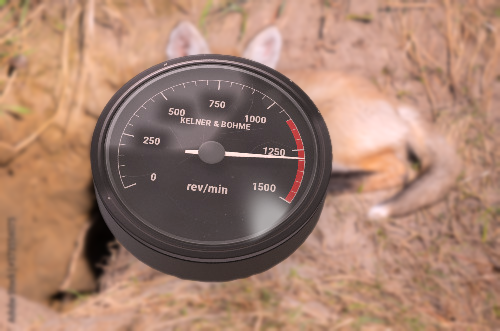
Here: 1300
